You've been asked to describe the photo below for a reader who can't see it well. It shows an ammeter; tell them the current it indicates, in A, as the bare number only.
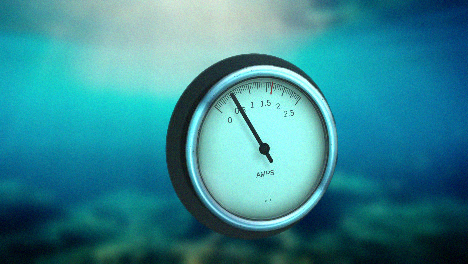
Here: 0.5
